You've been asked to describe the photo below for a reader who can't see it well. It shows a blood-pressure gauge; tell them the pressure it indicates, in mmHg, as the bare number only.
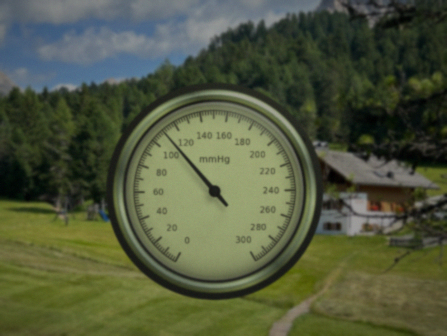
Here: 110
